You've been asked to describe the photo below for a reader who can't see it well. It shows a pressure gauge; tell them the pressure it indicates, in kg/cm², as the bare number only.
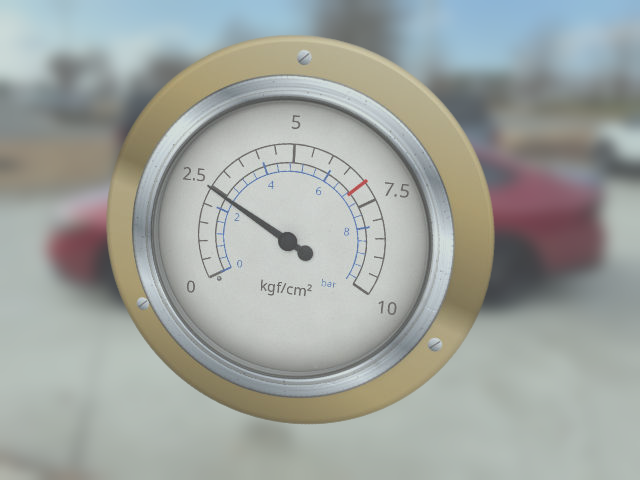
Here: 2.5
